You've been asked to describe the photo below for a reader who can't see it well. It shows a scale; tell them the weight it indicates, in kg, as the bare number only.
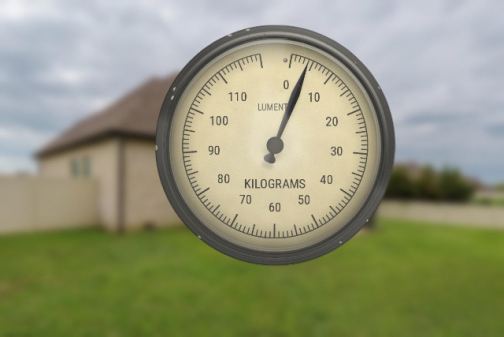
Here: 4
